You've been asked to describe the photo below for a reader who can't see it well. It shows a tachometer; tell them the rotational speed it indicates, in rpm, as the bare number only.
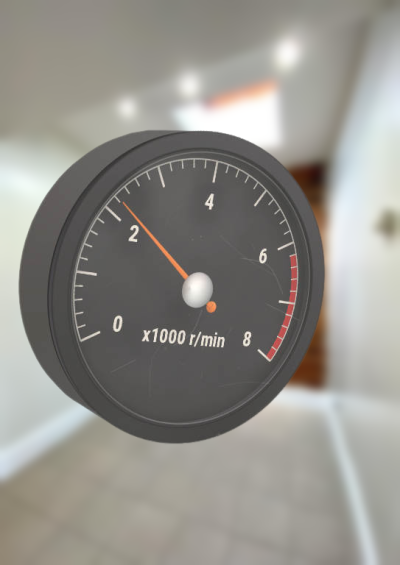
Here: 2200
